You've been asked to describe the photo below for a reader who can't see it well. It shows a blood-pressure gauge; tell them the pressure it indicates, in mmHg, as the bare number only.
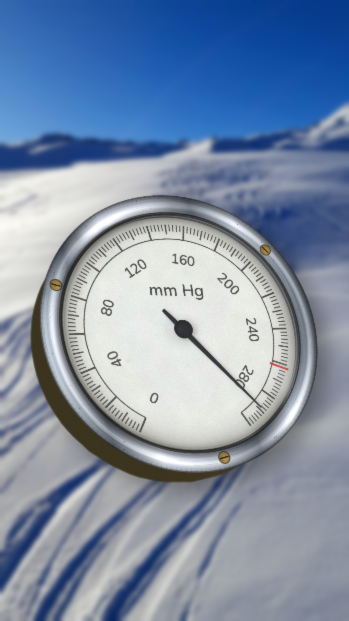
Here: 290
